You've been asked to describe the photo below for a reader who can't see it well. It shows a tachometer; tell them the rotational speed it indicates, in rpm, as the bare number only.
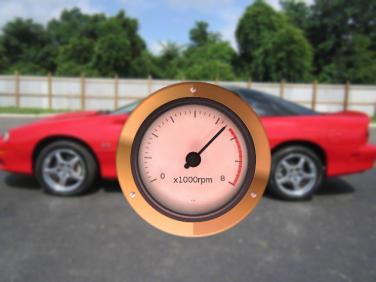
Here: 5400
